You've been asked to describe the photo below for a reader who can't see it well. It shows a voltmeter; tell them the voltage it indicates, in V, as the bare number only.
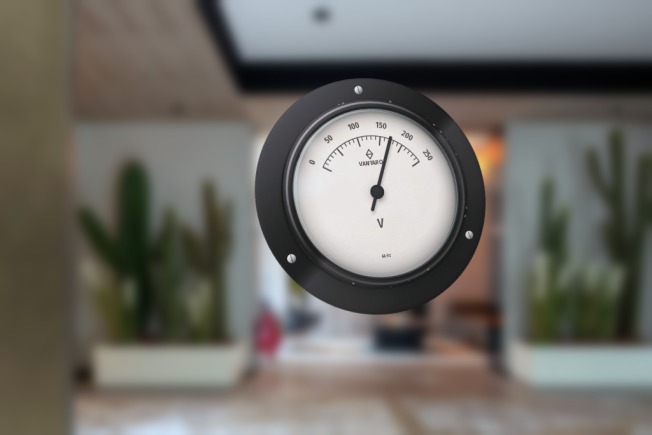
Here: 170
